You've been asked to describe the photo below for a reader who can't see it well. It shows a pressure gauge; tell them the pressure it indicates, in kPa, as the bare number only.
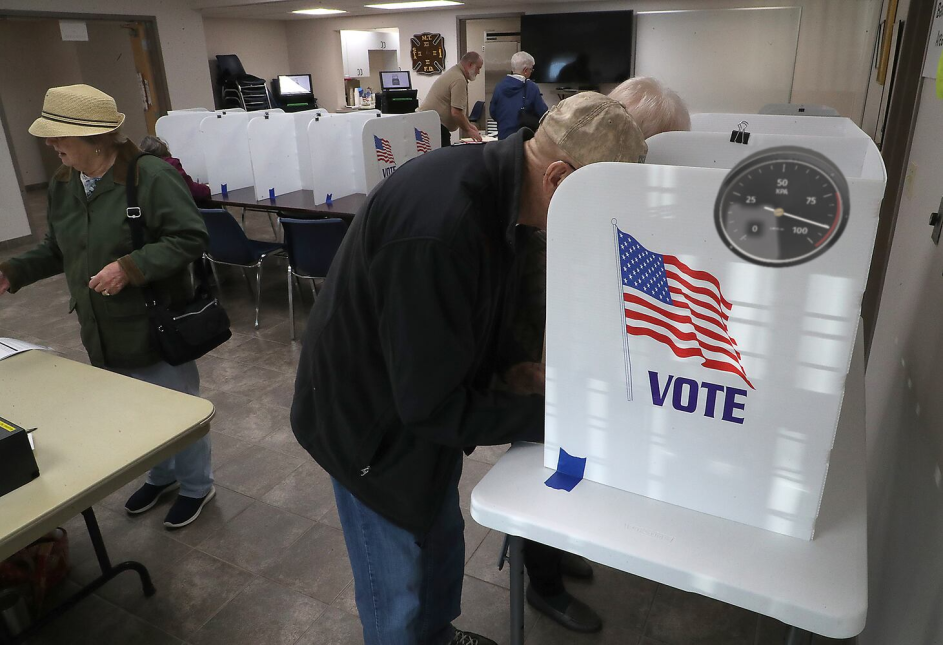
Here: 90
